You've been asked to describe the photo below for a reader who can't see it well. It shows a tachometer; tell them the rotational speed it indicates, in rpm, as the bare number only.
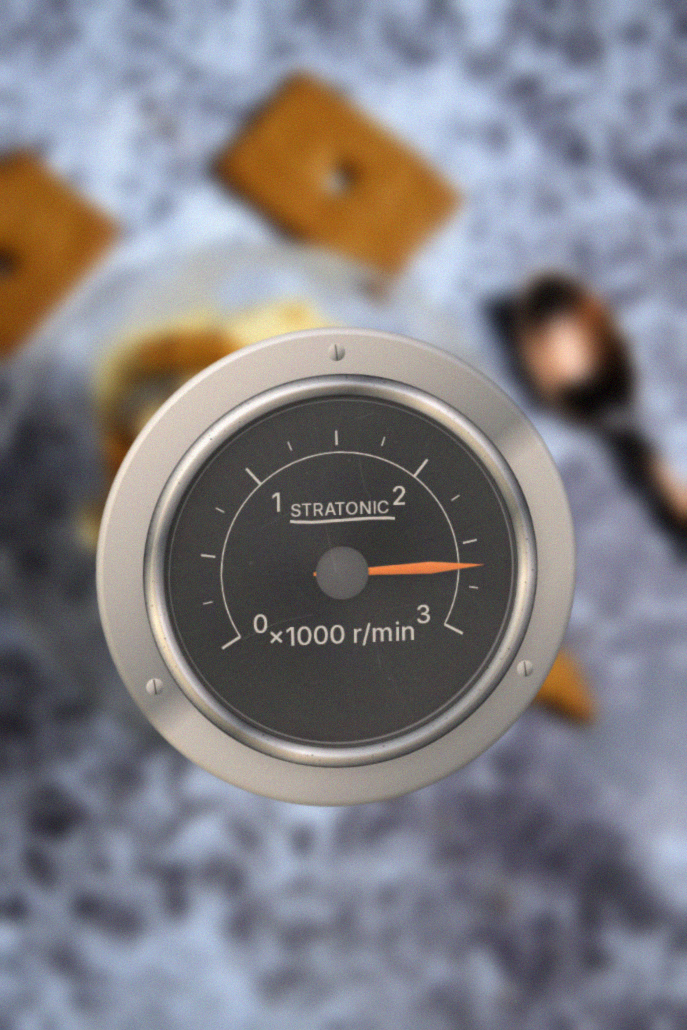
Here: 2625
